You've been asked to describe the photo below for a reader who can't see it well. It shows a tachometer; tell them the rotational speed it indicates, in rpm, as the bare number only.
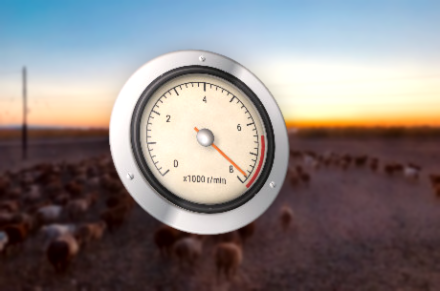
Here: 7800
